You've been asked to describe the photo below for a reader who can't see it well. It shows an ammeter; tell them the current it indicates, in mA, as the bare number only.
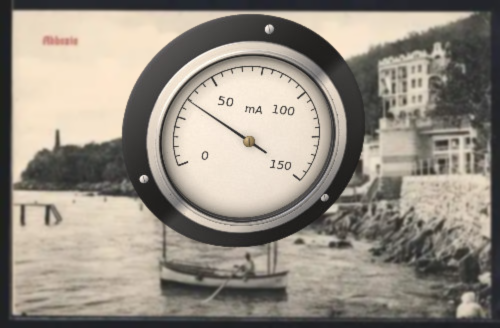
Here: 35
